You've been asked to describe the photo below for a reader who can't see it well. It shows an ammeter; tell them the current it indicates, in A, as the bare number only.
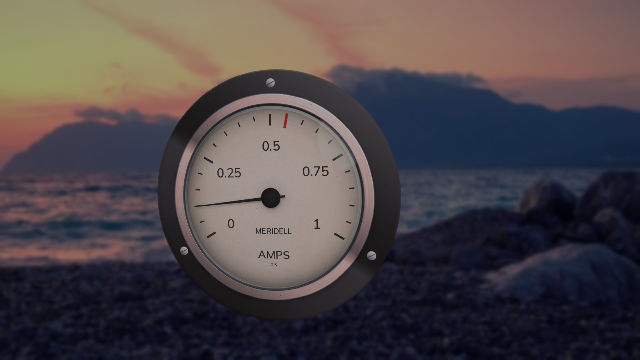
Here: 0.1
